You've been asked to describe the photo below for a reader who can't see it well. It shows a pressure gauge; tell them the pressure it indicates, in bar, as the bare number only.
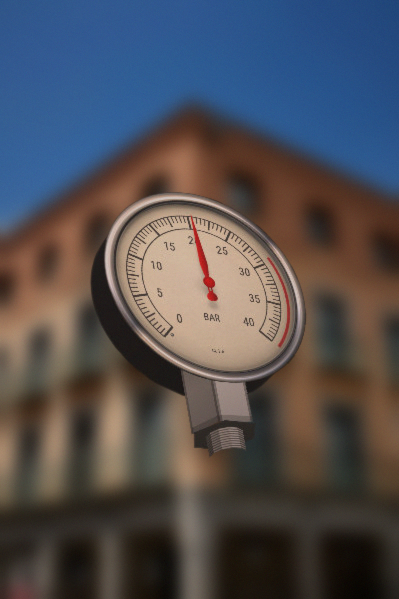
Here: 20
